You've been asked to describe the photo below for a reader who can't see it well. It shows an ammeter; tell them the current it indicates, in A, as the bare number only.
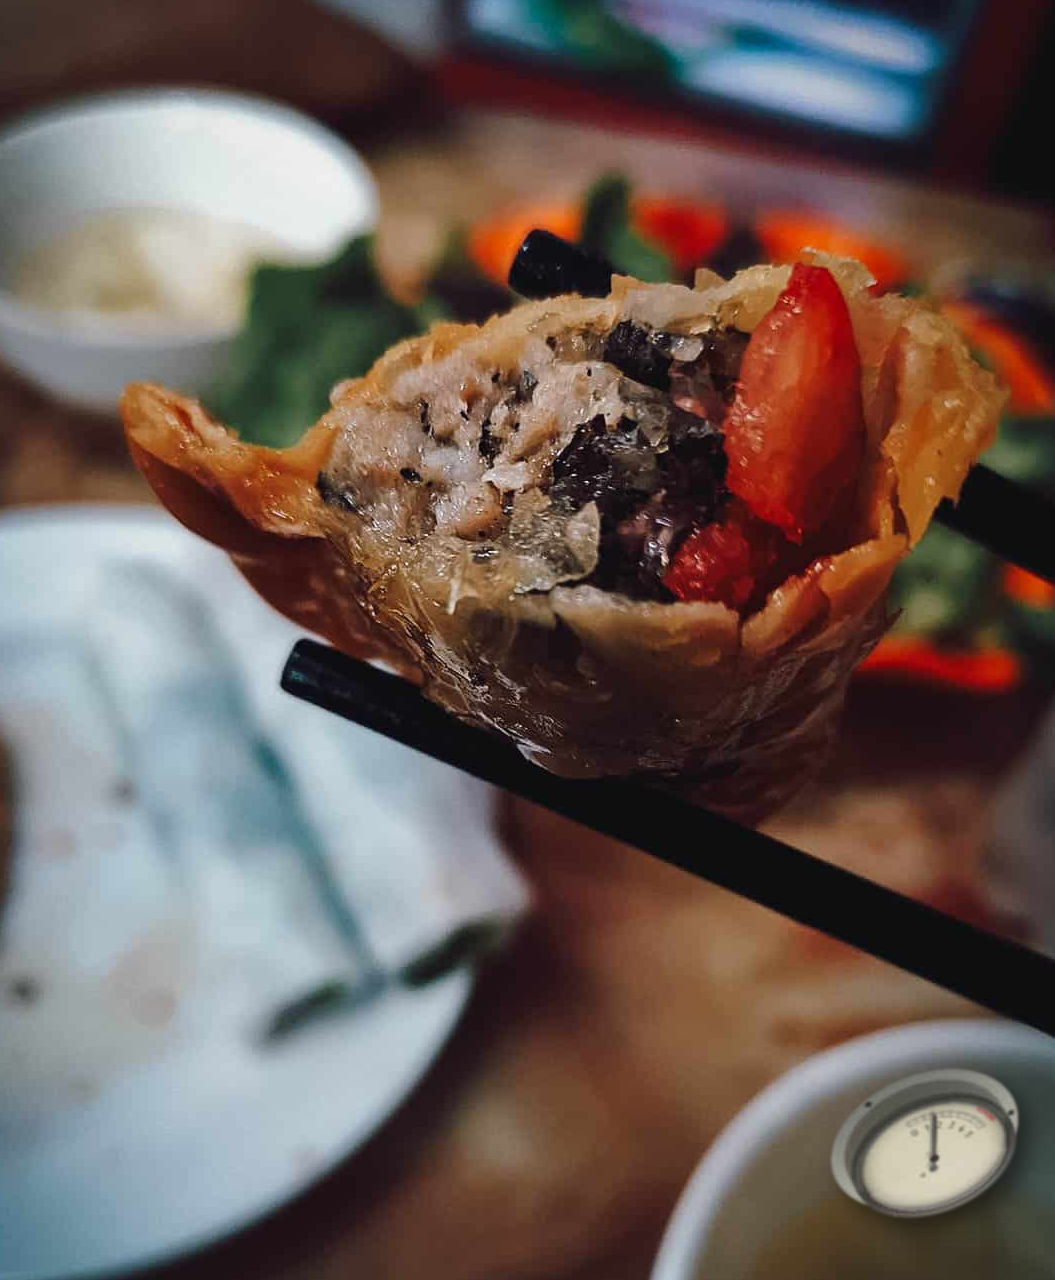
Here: 1.5
